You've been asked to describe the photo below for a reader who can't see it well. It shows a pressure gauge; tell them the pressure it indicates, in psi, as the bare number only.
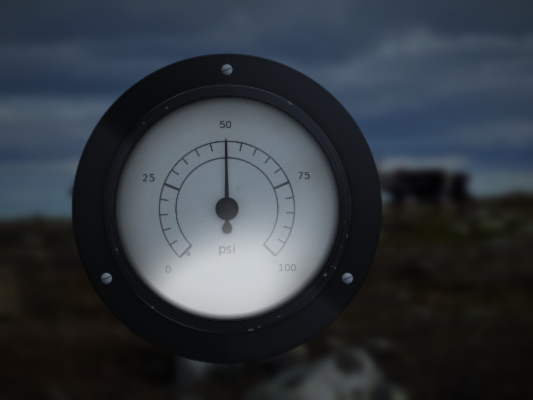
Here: 50
